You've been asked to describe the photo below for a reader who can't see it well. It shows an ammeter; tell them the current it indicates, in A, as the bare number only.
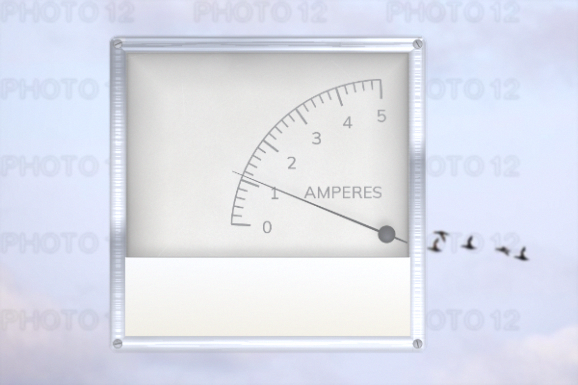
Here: 1.1
